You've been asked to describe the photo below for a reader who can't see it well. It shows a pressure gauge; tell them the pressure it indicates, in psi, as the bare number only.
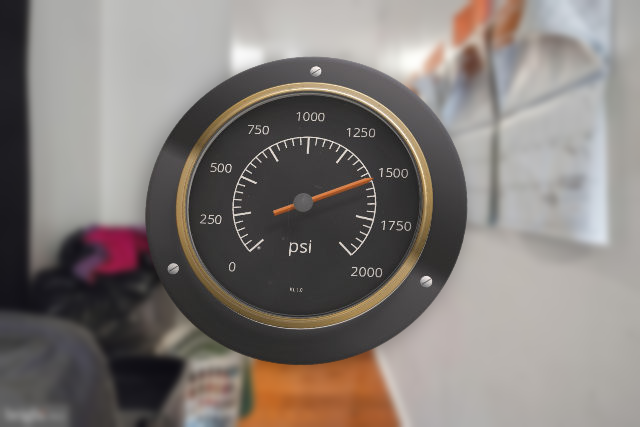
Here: 1500
